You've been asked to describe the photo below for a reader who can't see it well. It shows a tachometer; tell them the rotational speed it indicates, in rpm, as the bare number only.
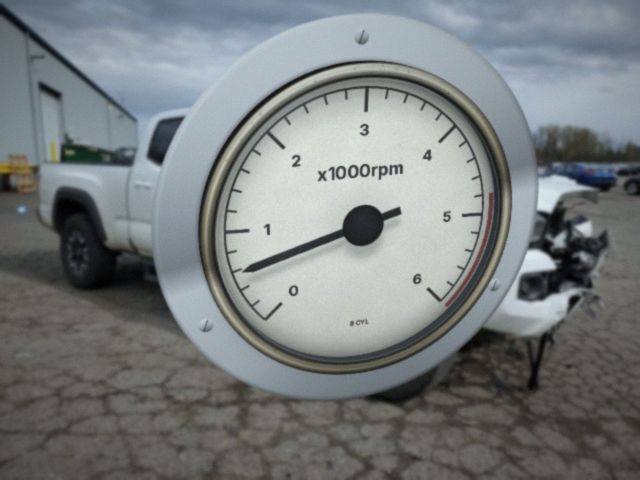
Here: 600
